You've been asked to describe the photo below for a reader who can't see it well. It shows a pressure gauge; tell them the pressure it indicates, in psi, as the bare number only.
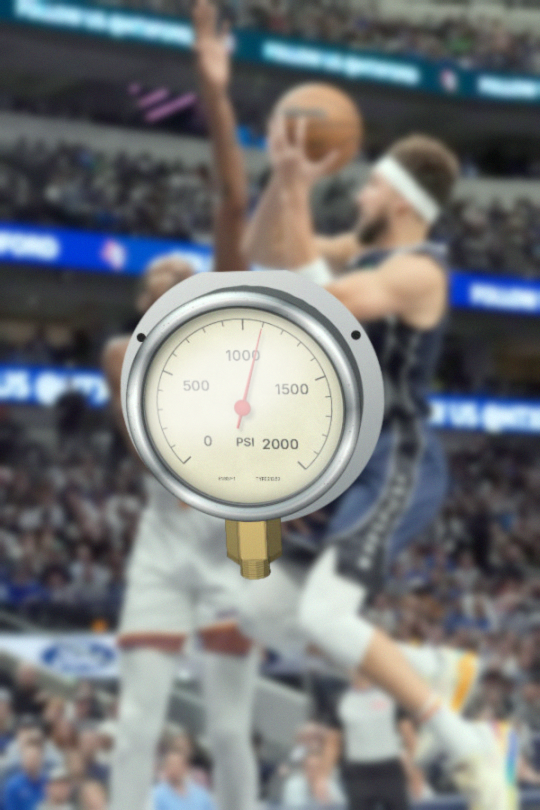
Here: 1100
